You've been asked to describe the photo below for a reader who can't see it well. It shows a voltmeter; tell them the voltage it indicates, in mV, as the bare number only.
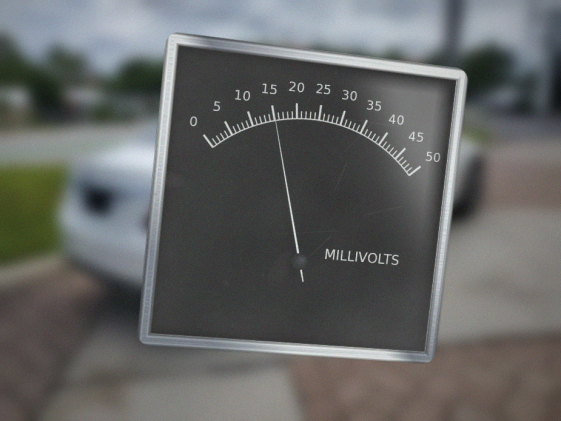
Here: 15
